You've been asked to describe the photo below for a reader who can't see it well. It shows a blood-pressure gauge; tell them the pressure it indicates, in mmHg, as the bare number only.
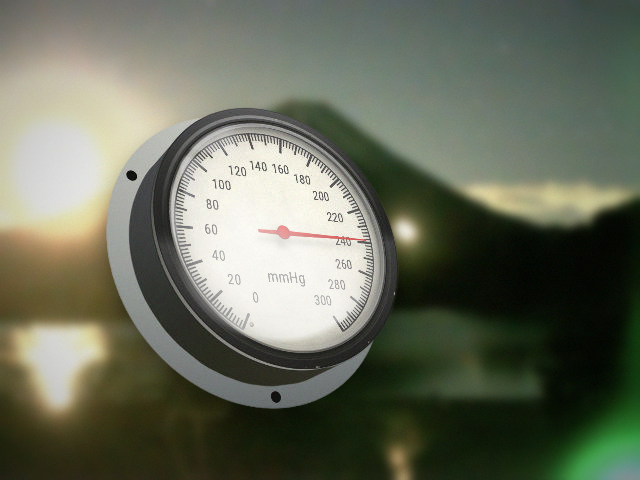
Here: 240
